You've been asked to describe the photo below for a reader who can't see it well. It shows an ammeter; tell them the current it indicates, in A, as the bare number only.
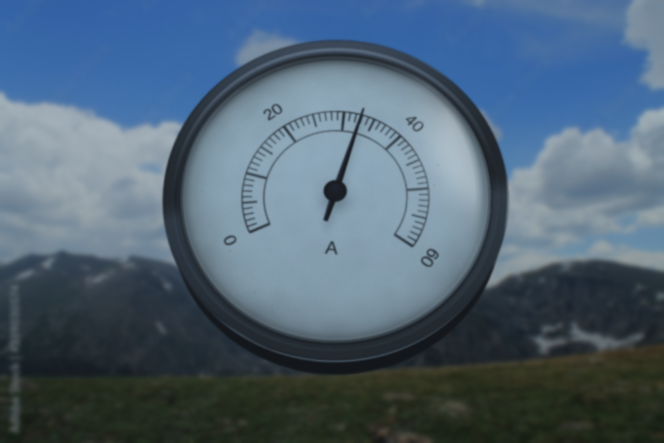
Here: 33
